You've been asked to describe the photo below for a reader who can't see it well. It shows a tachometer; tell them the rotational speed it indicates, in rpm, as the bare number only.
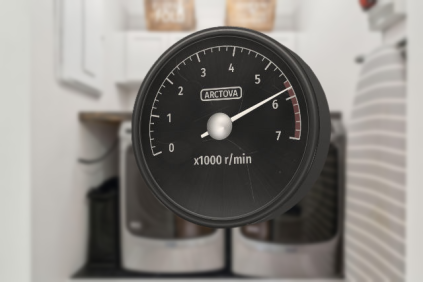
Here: 5800
